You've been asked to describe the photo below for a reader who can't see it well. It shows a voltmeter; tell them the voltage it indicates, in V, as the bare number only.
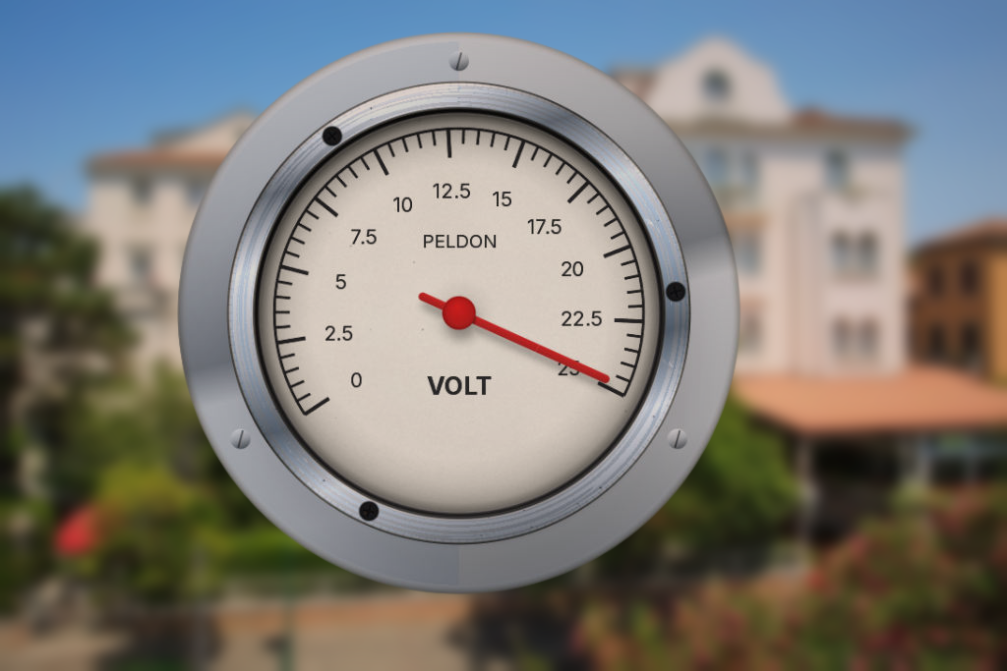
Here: 24.75
